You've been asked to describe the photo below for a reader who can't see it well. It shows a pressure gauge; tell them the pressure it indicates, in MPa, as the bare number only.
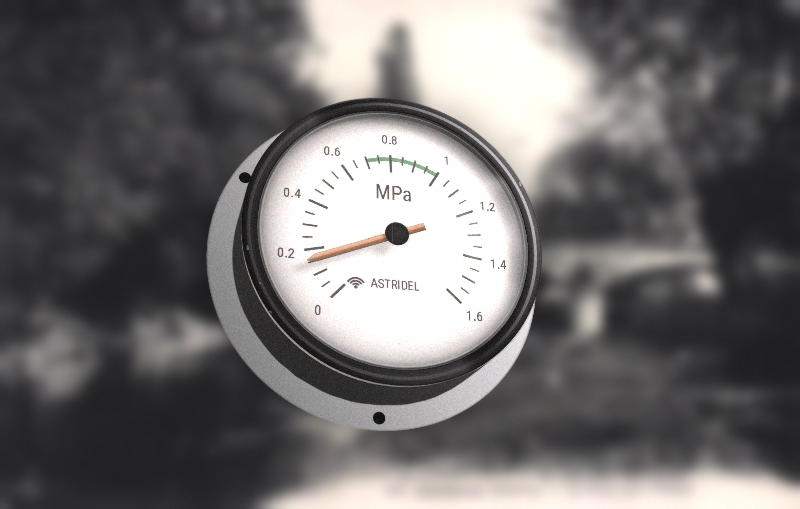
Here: 0.15
